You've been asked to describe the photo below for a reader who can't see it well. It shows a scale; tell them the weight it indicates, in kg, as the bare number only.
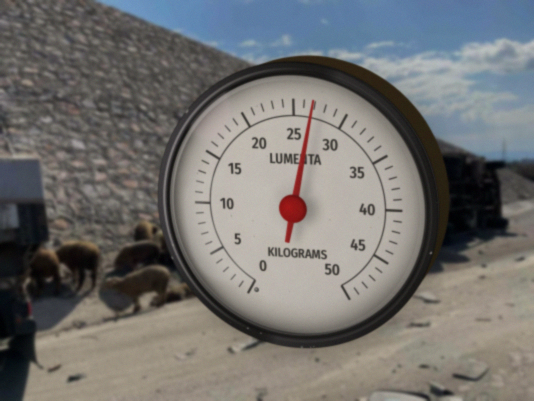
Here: 27
